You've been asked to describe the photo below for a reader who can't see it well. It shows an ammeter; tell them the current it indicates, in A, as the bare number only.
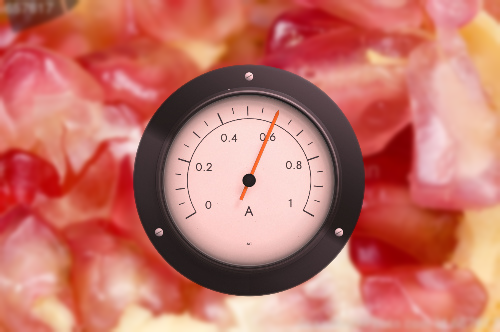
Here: 0.6
